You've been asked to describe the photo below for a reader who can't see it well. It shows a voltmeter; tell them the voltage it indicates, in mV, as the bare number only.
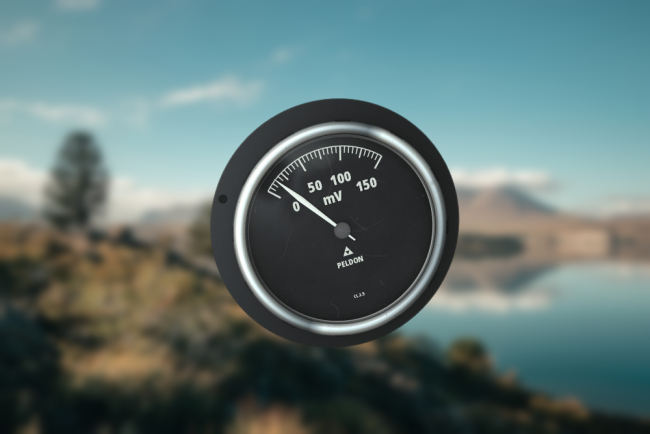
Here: 15
